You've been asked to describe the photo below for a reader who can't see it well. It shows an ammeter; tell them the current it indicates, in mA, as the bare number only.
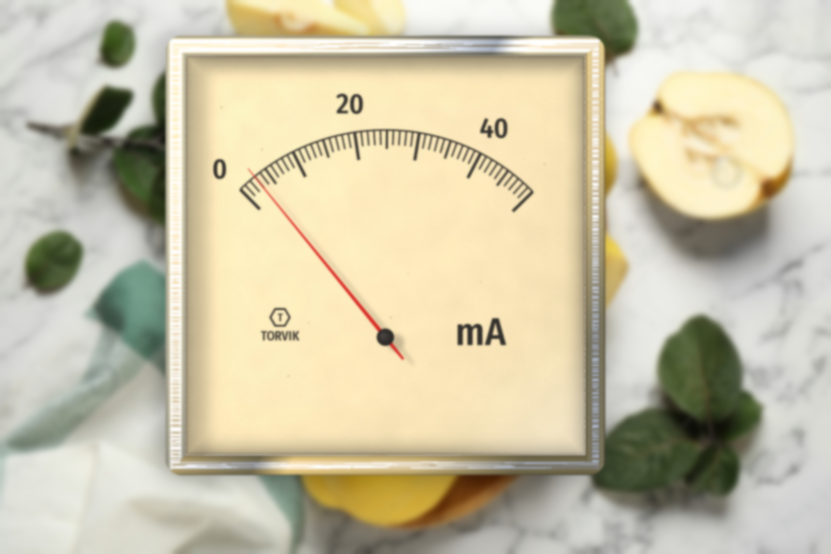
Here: 3
